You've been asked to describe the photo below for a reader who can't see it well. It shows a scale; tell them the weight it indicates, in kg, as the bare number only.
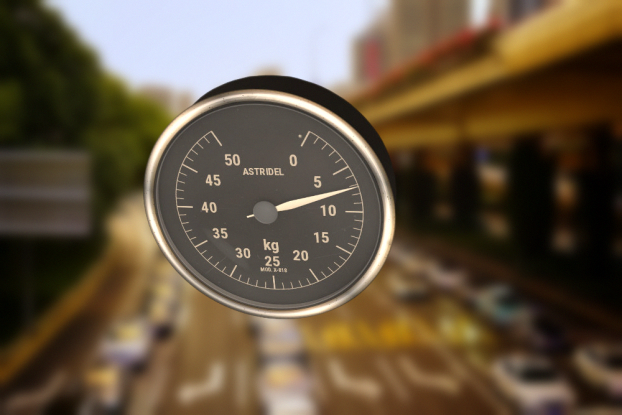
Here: 7
